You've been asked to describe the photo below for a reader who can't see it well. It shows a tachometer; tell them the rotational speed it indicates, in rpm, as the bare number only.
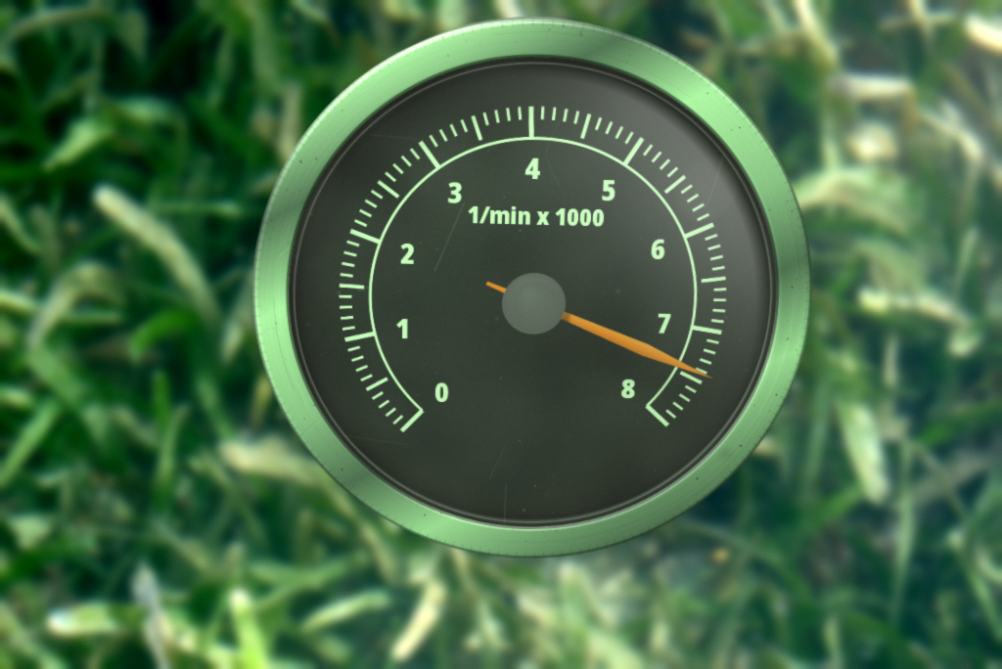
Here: 7400
